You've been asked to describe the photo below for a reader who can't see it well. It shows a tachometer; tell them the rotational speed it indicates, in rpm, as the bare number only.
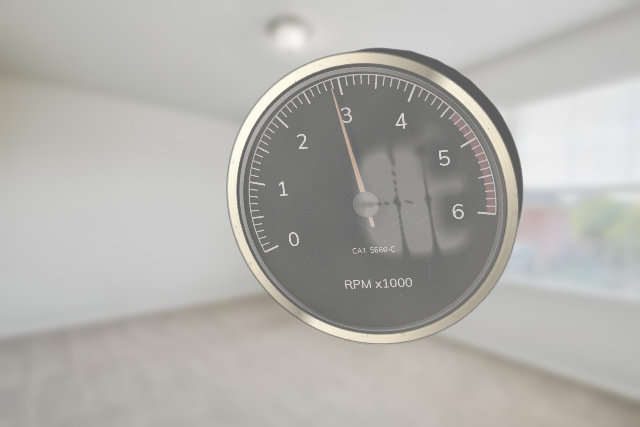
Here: 2900
